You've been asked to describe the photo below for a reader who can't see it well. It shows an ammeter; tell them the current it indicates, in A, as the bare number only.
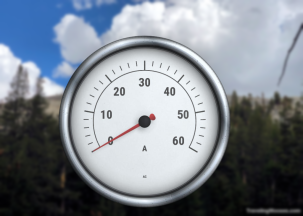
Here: 0
